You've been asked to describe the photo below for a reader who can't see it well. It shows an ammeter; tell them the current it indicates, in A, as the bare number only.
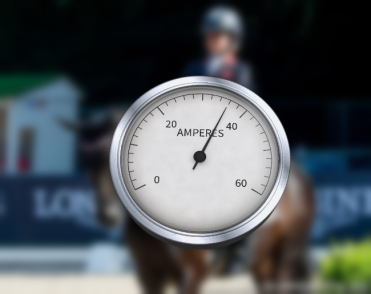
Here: 36
